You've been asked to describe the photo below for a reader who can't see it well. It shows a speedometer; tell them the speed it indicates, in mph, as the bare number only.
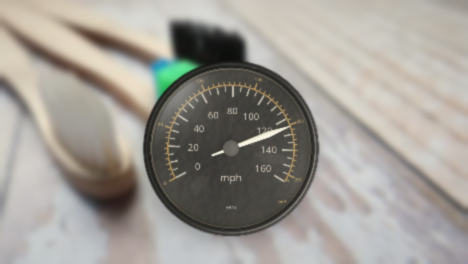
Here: 125
